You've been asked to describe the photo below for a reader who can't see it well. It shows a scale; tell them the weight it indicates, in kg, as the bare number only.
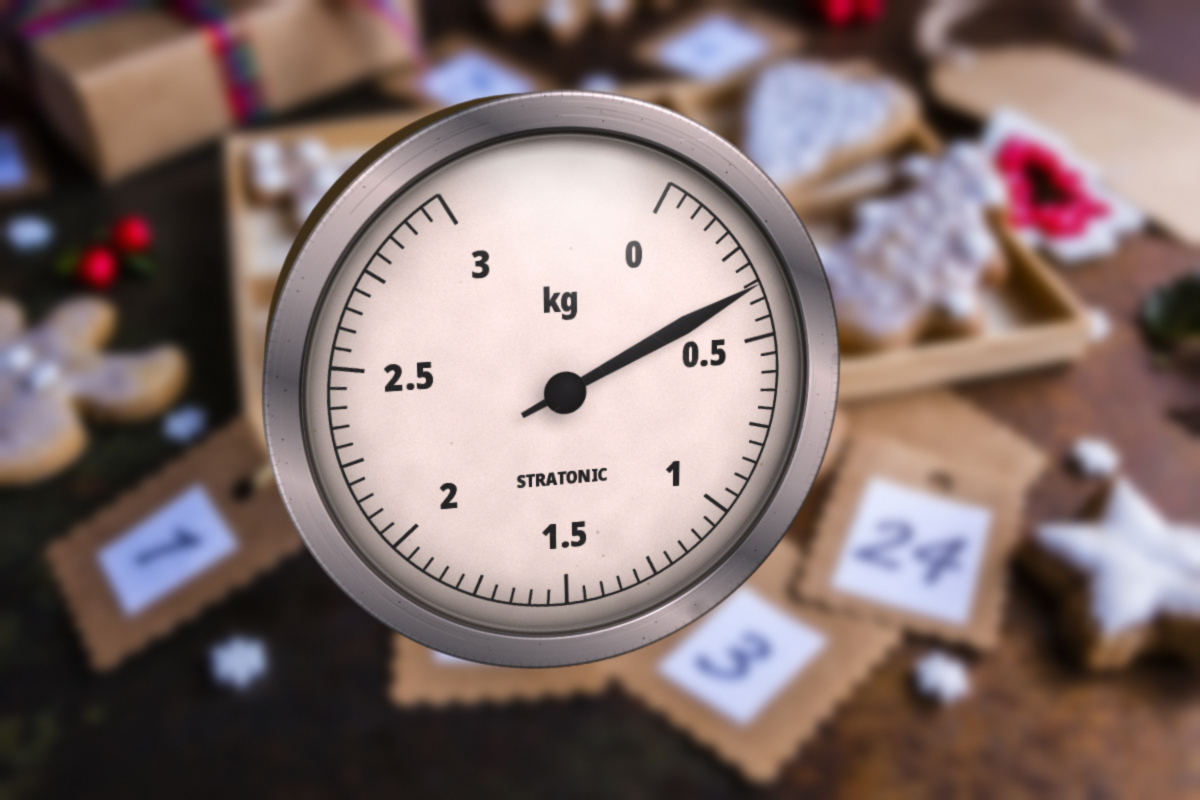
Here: 0.35
